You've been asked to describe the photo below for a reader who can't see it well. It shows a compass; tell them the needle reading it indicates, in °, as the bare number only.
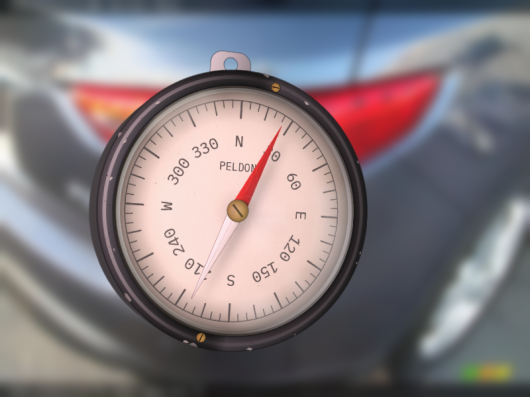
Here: 25
